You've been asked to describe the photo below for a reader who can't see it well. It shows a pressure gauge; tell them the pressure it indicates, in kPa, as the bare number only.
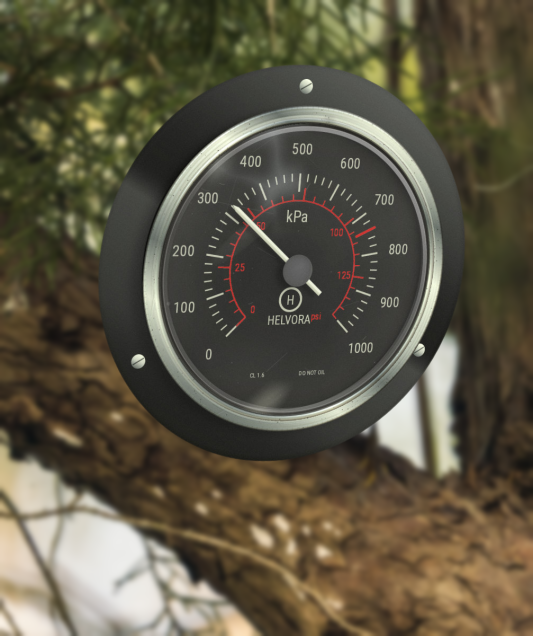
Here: 320
